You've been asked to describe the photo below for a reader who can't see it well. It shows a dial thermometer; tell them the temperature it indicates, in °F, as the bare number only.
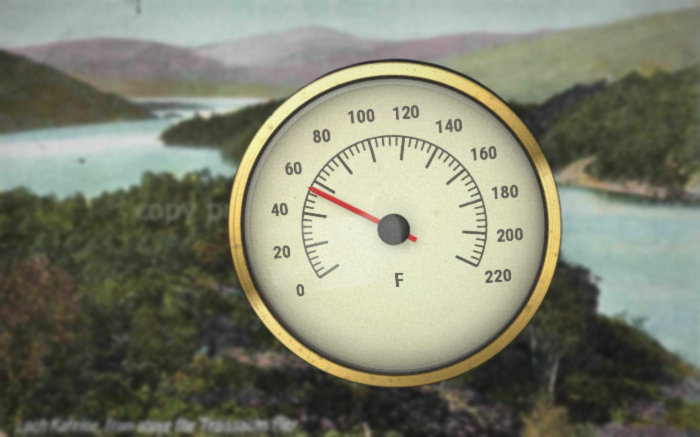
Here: 56
